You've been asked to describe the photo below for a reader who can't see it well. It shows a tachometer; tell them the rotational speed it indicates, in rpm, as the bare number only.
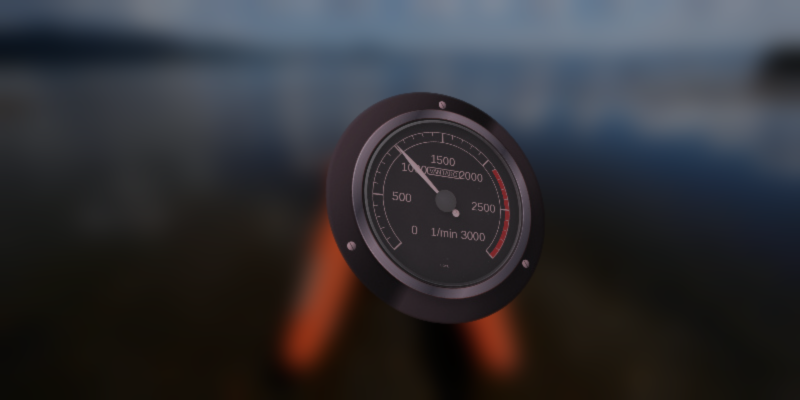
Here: 1000
